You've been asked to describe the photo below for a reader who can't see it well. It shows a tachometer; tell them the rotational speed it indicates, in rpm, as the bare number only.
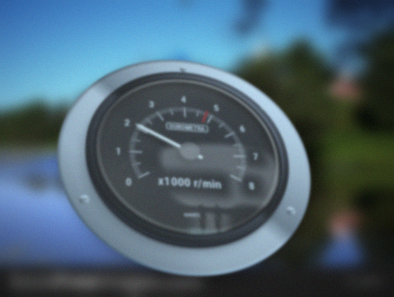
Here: 2000
